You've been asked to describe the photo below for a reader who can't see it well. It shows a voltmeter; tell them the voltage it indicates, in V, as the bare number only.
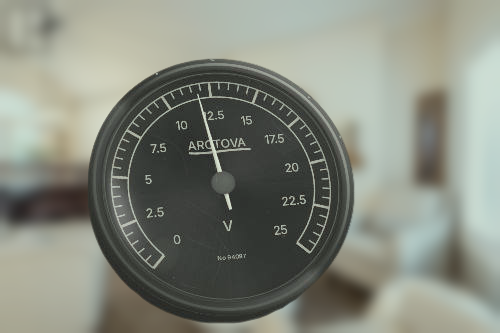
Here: 11.75
